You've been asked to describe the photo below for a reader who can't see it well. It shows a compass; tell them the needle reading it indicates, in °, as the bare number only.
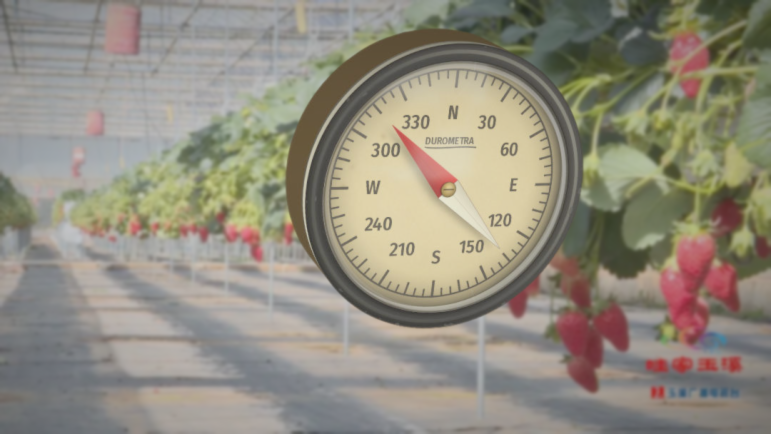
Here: 315
